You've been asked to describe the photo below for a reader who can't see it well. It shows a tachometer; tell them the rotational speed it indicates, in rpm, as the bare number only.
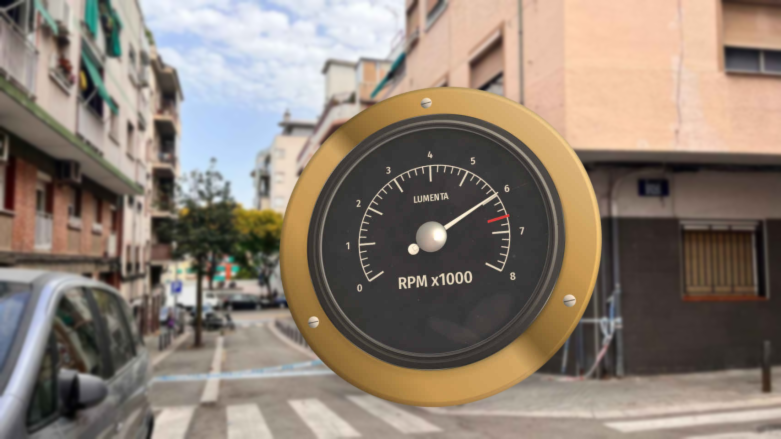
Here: 6000
